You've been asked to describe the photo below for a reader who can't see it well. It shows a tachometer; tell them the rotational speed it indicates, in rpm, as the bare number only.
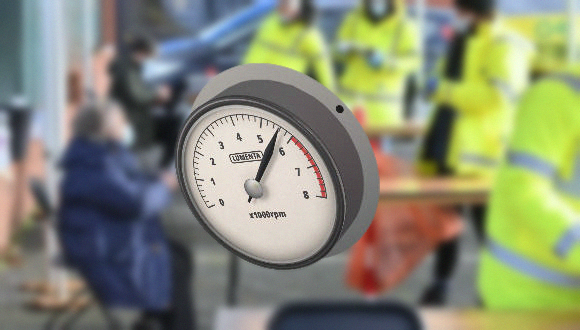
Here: 5600
